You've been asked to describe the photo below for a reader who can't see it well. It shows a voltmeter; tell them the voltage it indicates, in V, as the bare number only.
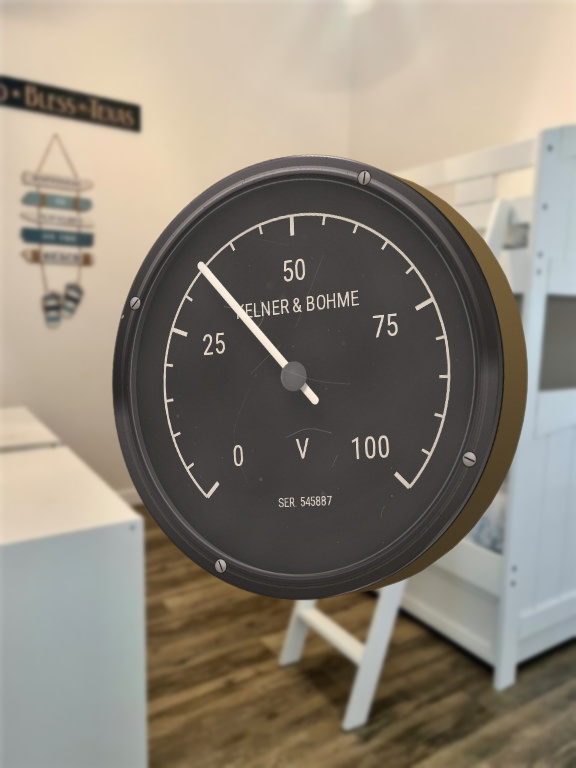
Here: 35
